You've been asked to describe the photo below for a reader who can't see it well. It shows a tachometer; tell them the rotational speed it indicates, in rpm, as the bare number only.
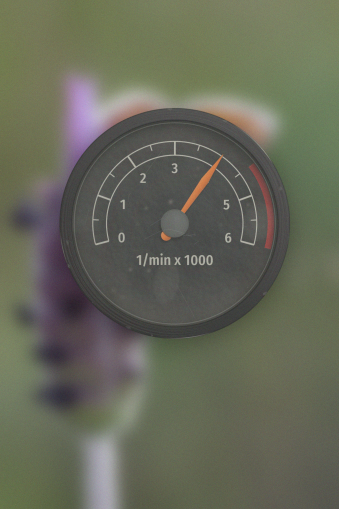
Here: 4000
